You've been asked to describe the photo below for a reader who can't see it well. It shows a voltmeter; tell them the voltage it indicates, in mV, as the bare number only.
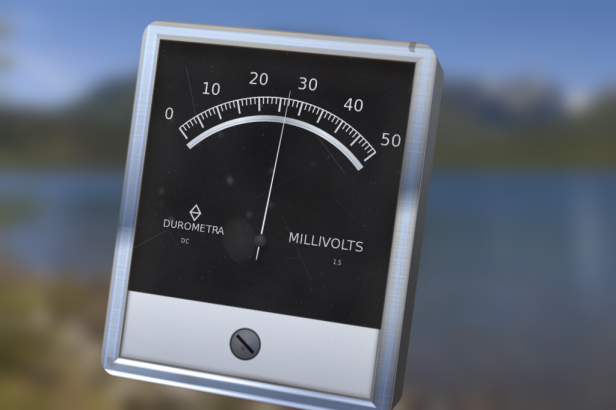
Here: 27
